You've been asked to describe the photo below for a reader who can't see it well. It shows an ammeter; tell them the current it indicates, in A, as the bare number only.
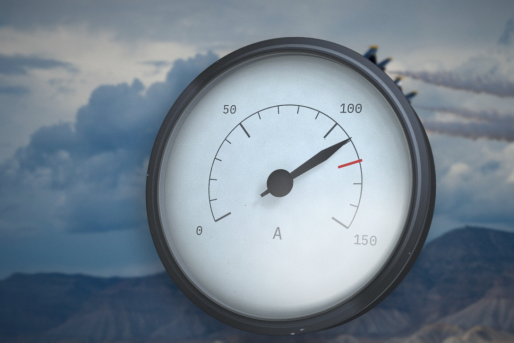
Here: 110
